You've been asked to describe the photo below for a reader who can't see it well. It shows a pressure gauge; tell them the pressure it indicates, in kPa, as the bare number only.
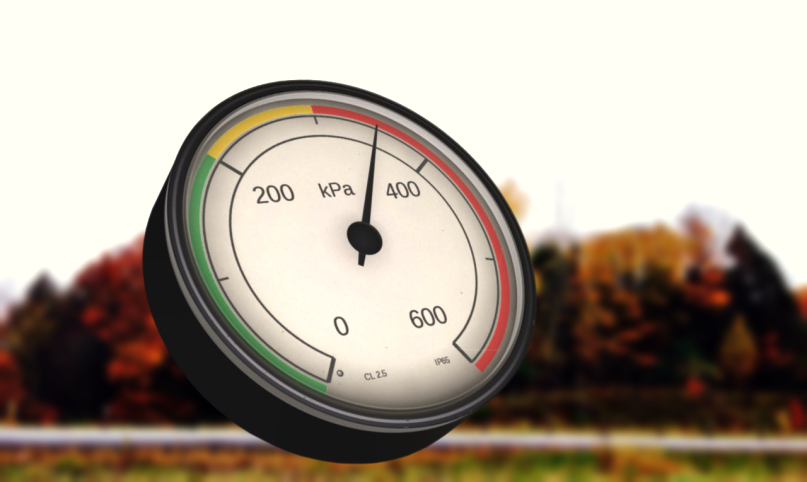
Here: 350
